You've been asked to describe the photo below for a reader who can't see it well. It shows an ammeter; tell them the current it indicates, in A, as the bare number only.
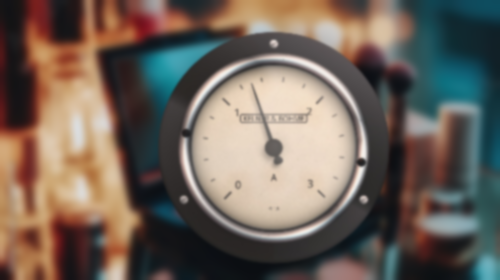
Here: 1.3
